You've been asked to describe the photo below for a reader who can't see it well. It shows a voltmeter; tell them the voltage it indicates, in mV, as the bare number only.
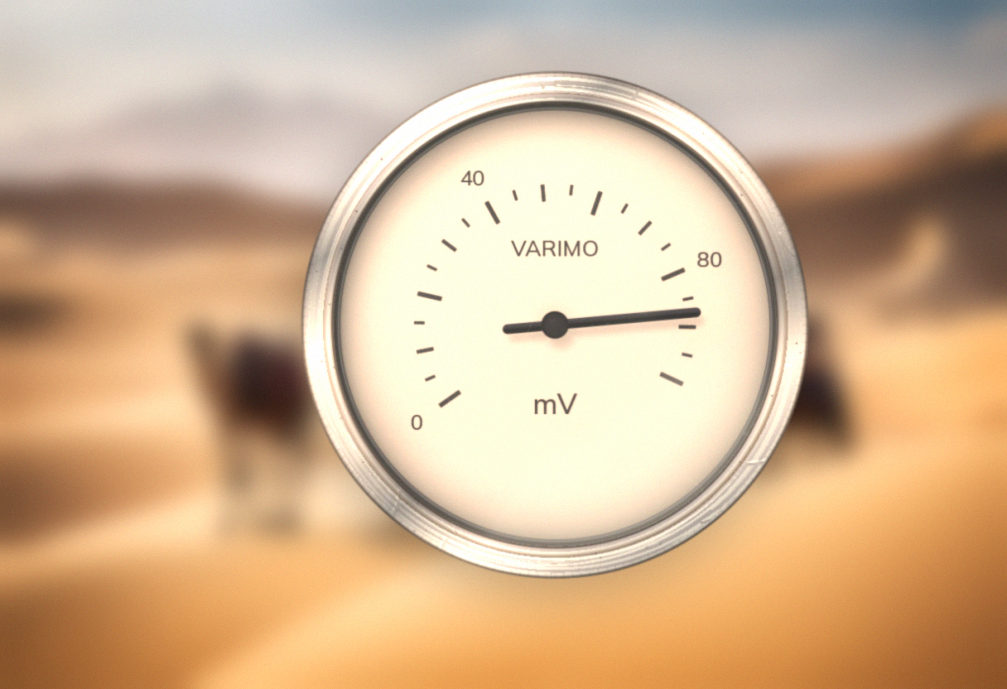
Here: 87.5
